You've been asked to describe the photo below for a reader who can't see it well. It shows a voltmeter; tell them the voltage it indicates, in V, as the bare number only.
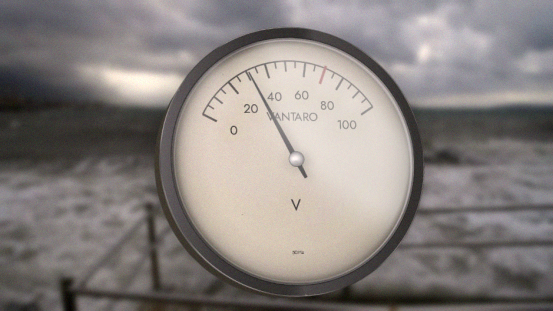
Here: 30
